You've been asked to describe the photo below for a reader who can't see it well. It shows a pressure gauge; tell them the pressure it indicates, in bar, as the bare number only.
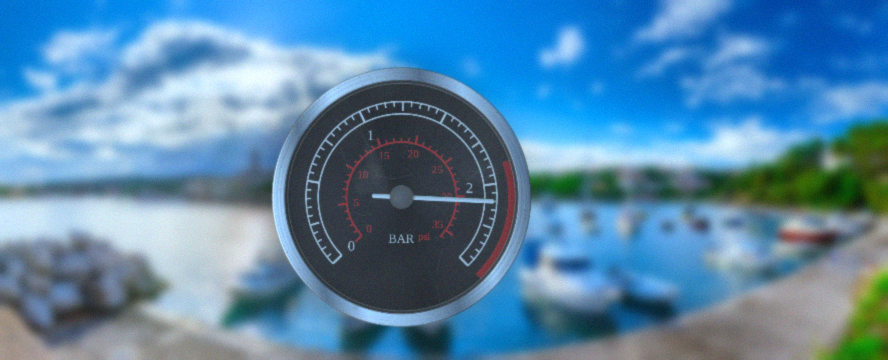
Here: 2.1
